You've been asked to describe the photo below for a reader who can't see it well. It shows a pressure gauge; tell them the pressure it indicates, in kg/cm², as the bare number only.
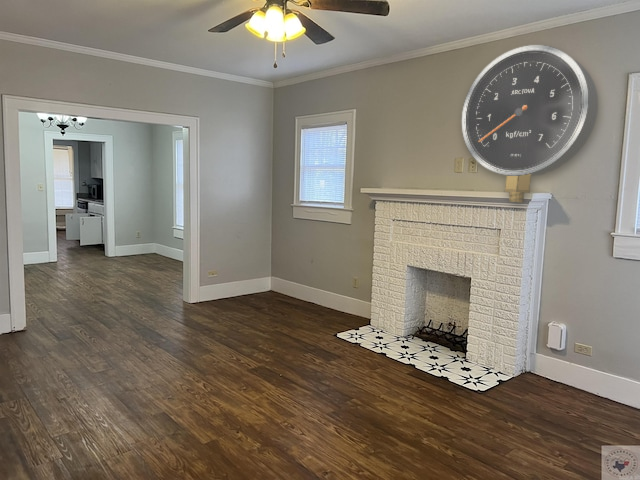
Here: 0.2
